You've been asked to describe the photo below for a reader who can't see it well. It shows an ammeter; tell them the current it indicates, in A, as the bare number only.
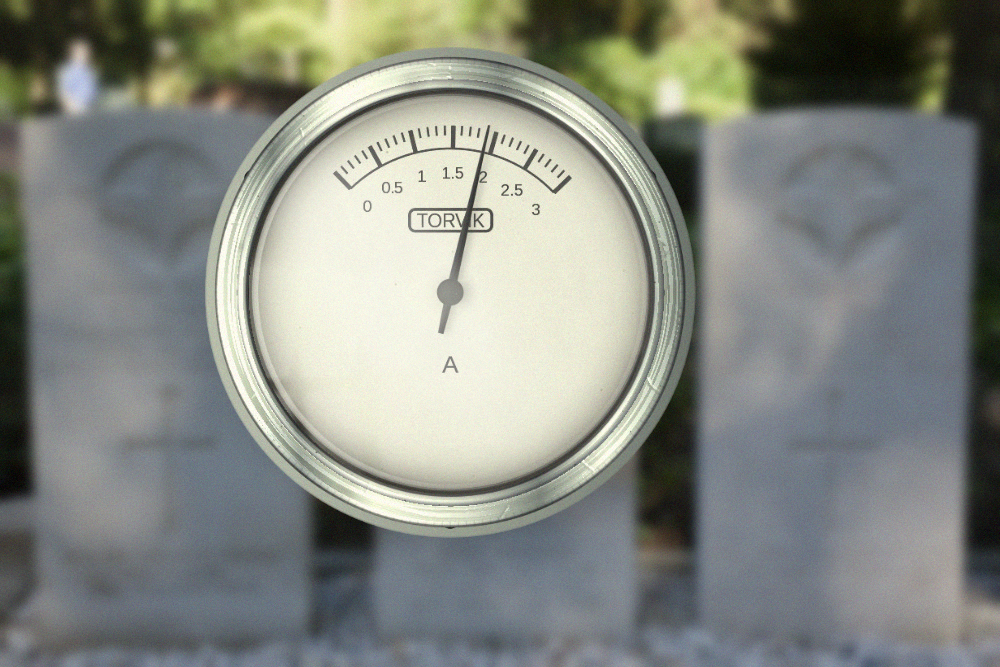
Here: 1.9
